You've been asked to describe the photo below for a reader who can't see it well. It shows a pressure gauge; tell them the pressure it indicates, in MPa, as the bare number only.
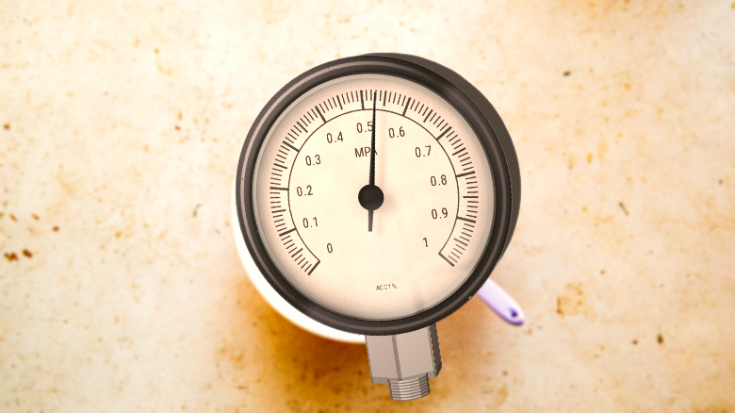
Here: 0.53
